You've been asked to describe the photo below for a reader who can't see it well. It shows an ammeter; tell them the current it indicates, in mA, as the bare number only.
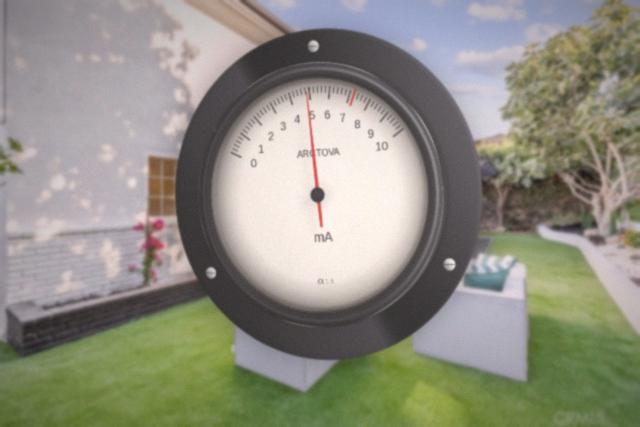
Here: 5
